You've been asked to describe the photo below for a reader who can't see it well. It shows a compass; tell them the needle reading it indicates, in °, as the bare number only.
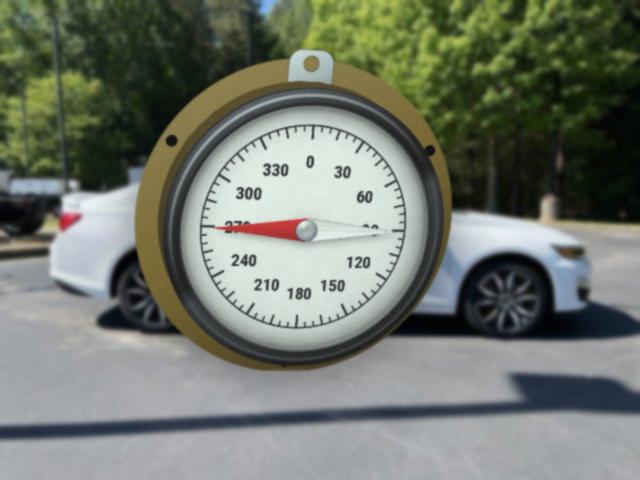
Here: 270
